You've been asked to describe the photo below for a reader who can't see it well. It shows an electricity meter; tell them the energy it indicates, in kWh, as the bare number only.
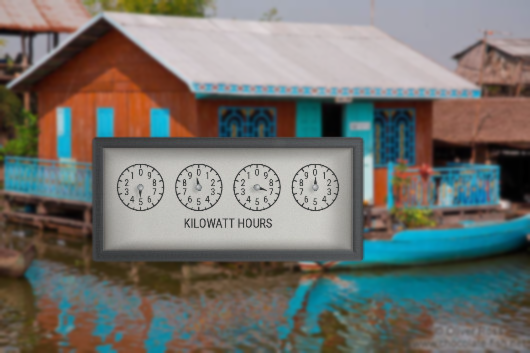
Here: 4970
